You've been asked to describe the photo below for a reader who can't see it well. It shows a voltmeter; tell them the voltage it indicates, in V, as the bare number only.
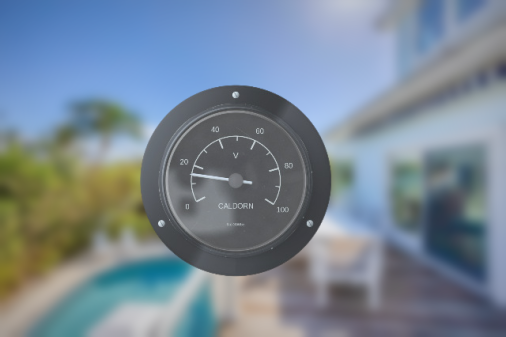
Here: 15
